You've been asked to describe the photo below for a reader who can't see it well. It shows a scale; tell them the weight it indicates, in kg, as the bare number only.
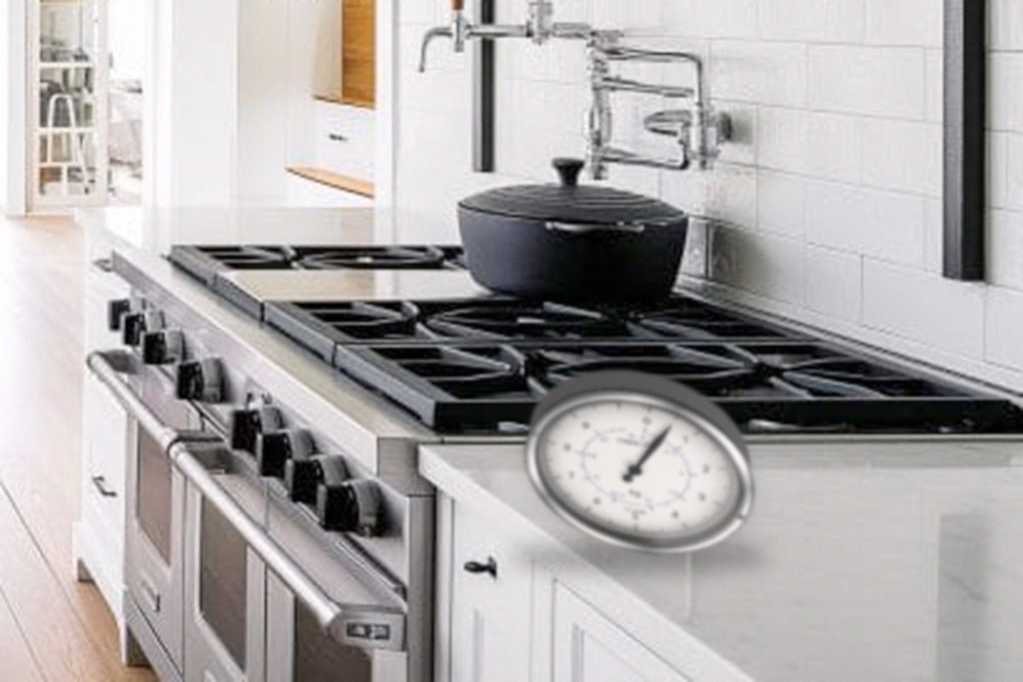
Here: 0.5
